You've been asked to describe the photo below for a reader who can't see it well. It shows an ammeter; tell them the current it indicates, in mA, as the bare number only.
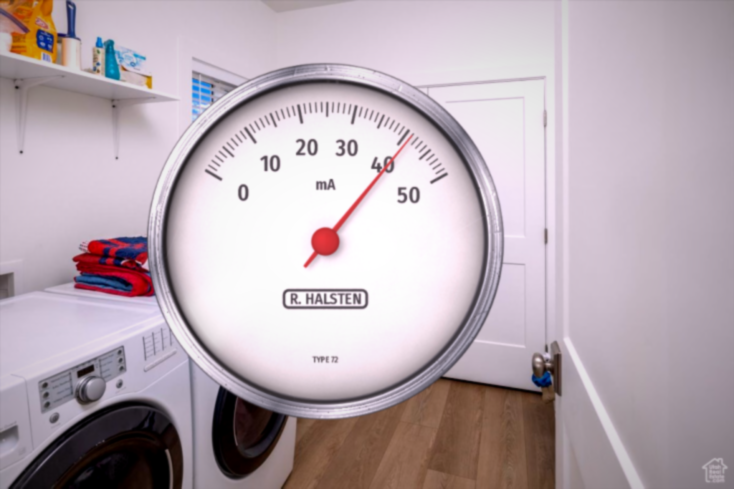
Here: 41
